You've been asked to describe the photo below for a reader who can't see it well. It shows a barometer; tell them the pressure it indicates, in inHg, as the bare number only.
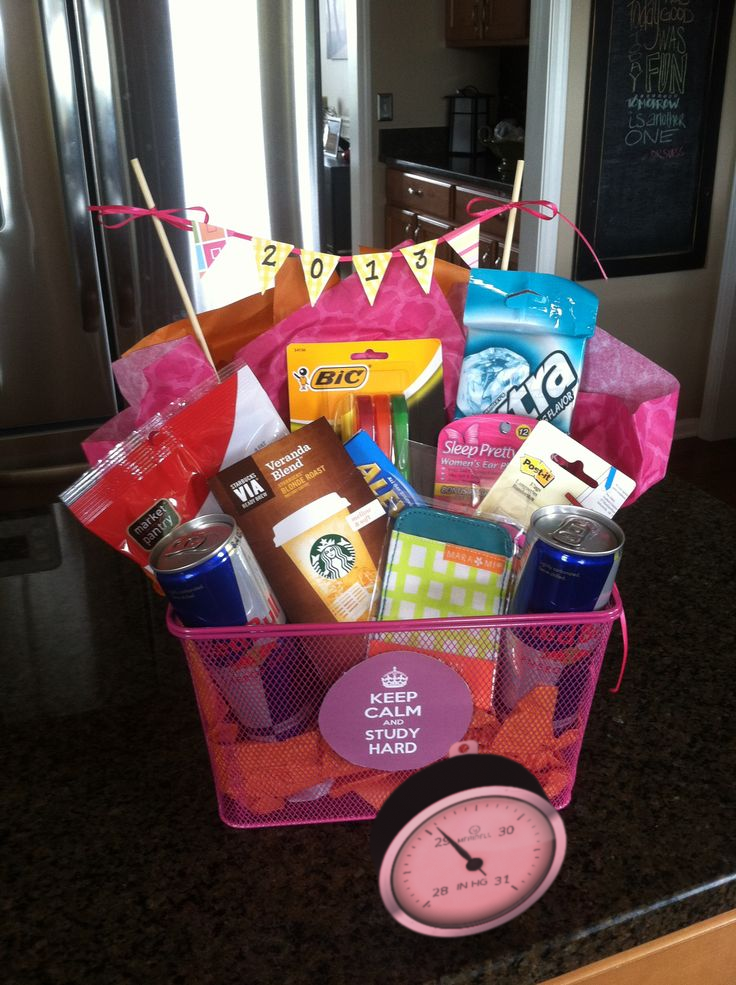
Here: 29.1
